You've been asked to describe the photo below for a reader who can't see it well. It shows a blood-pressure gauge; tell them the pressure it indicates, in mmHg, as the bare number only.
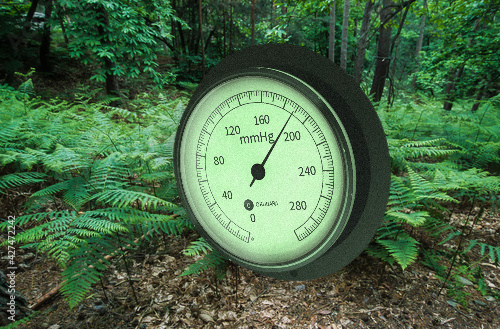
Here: 190
